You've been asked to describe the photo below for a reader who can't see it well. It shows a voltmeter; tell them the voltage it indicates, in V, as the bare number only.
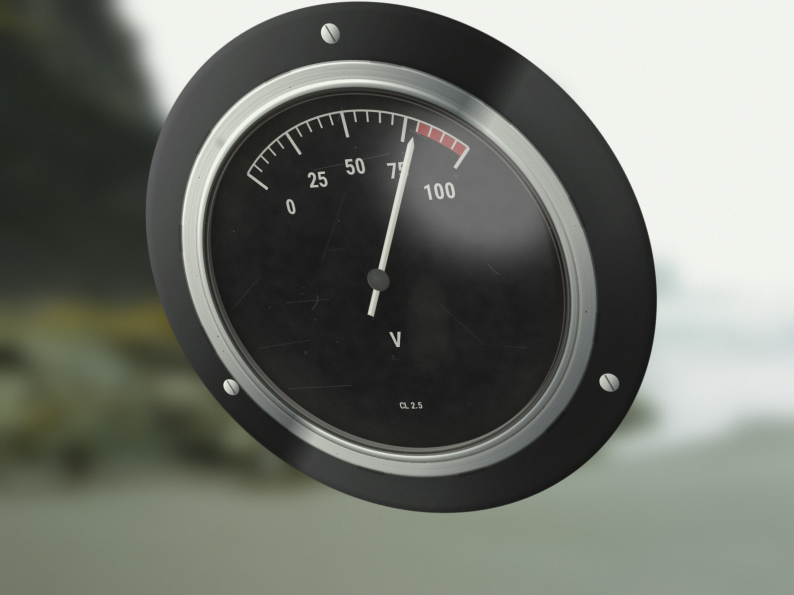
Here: 80
